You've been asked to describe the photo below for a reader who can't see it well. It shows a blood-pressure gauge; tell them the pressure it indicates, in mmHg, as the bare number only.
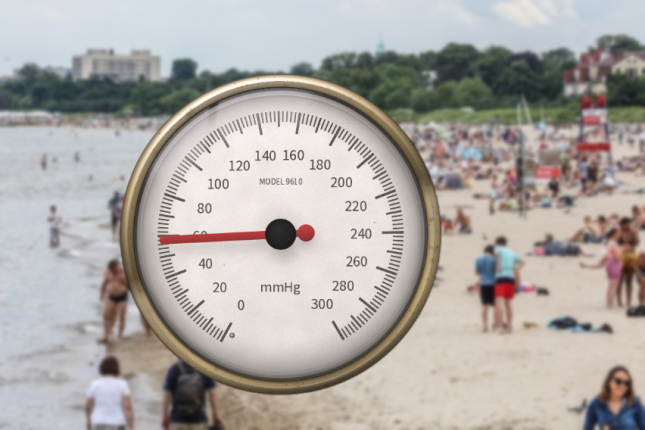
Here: 58
